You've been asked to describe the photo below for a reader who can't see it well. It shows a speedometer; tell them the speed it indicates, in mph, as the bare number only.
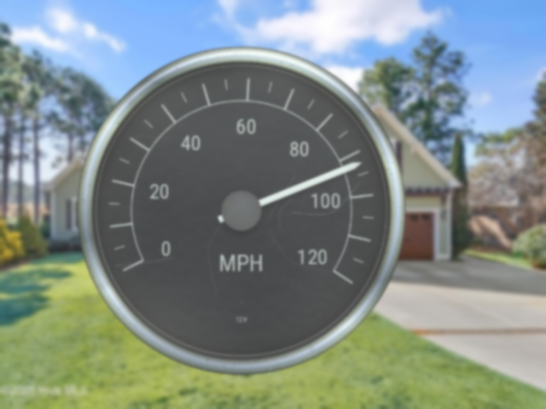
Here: 92.5
